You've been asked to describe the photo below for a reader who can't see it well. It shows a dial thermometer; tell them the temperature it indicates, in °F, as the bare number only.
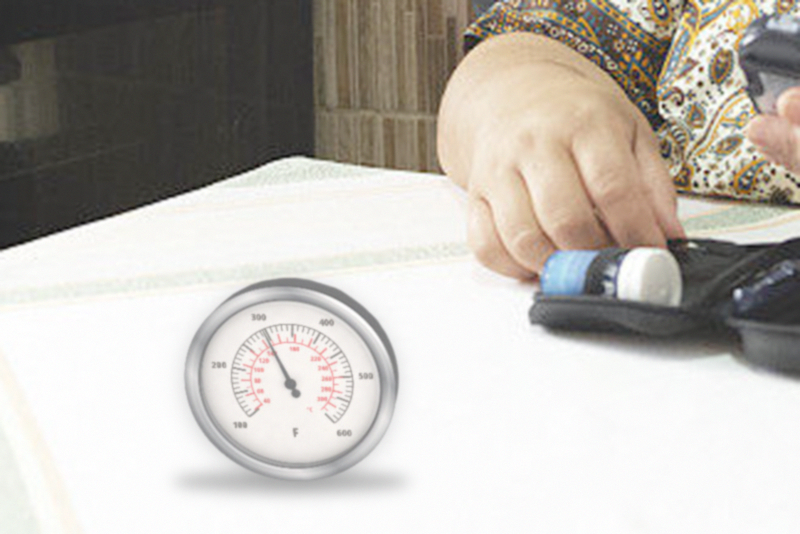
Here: 300
